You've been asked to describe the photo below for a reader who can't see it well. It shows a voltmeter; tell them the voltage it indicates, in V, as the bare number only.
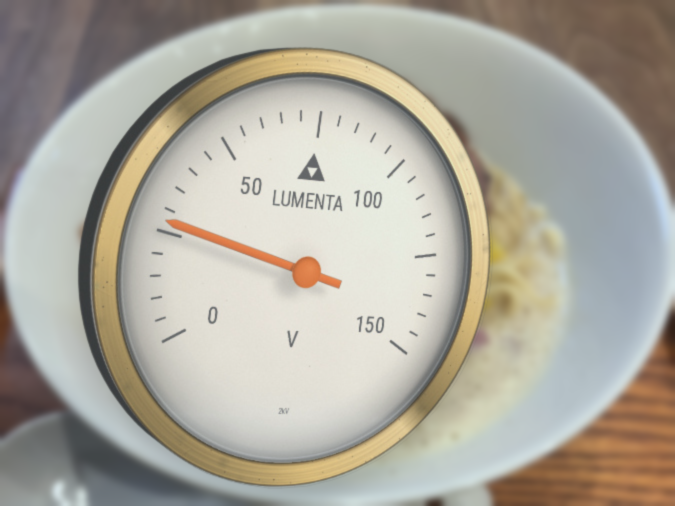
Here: 27.5
